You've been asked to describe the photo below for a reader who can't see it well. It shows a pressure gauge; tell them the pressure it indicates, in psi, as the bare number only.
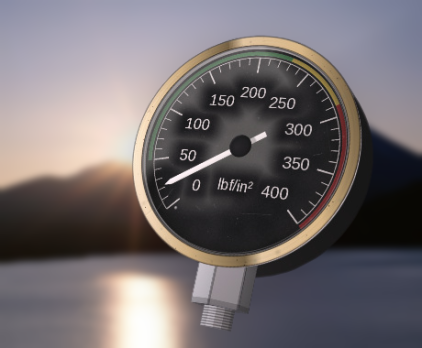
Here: 20
